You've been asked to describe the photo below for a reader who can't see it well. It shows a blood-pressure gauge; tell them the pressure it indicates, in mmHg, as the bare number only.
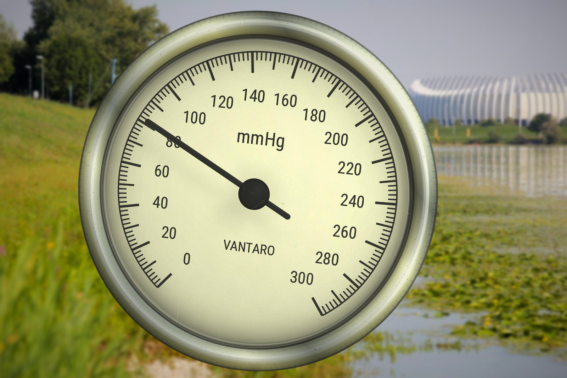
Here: 82
